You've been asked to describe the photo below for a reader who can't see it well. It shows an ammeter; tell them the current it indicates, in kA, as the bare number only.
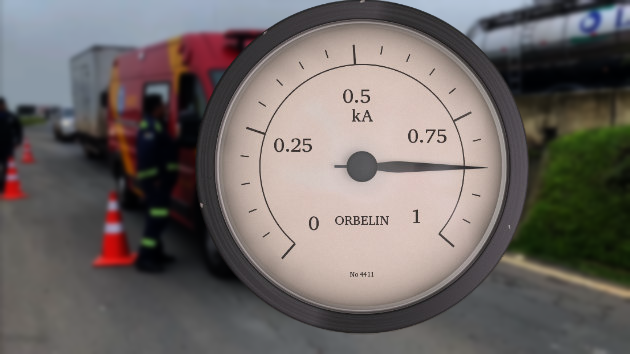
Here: 0.85
